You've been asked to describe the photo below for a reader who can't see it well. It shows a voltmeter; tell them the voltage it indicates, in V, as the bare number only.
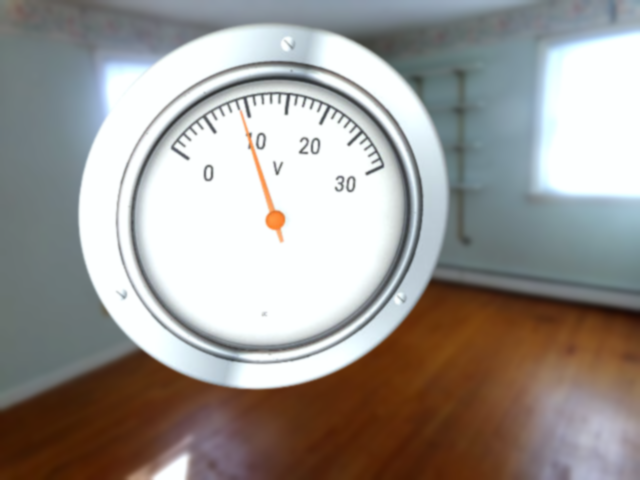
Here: 9
